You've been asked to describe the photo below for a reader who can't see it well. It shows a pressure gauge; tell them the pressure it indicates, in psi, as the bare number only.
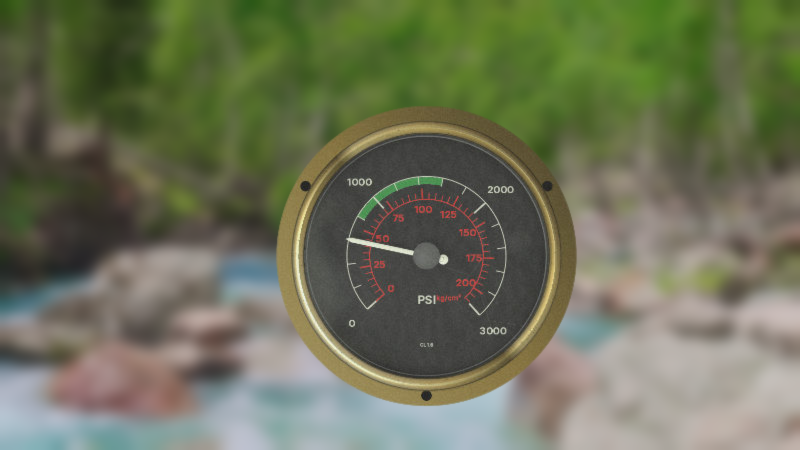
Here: 600
